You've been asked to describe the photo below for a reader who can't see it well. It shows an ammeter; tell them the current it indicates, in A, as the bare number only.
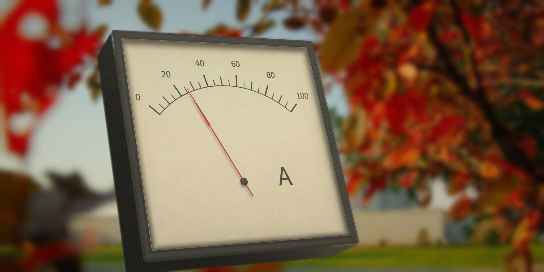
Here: 25
